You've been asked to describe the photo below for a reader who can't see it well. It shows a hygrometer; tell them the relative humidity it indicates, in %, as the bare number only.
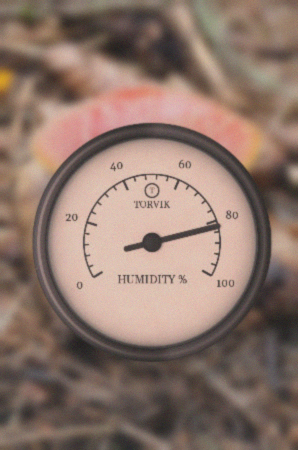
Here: 82
